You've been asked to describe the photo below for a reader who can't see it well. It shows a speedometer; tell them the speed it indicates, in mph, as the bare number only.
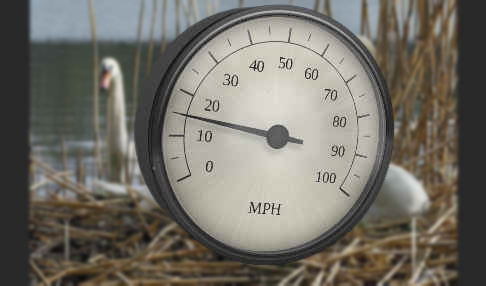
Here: 15
